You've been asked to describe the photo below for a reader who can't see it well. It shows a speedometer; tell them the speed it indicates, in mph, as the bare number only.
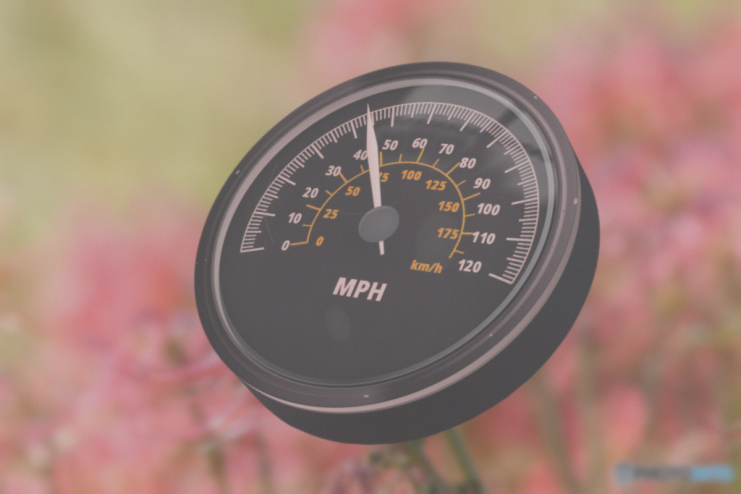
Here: 45
